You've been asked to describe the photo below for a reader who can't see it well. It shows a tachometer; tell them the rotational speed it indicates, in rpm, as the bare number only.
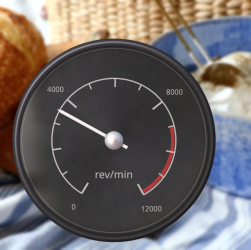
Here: 3500
